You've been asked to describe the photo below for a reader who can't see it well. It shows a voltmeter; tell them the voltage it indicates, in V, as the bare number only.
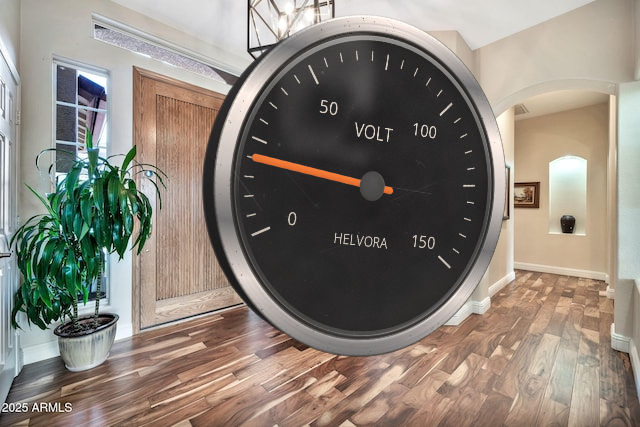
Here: 20
